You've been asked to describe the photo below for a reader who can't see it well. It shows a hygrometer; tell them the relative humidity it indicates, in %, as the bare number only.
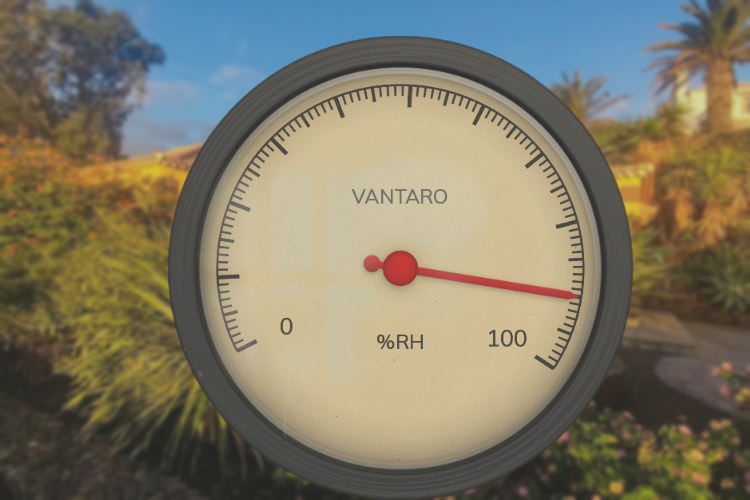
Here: 90
